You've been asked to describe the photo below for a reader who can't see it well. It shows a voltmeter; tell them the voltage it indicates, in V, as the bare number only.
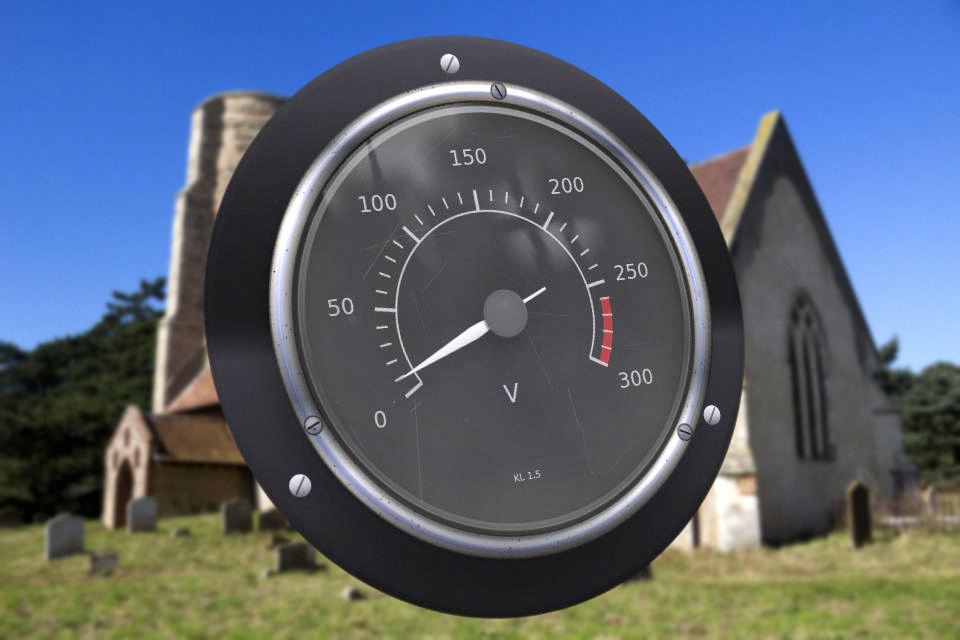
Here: 10
